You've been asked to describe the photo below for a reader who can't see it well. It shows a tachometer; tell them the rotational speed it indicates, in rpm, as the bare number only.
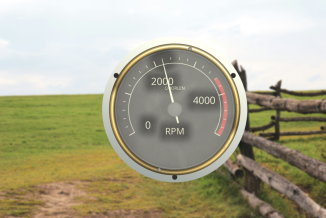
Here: 2200
